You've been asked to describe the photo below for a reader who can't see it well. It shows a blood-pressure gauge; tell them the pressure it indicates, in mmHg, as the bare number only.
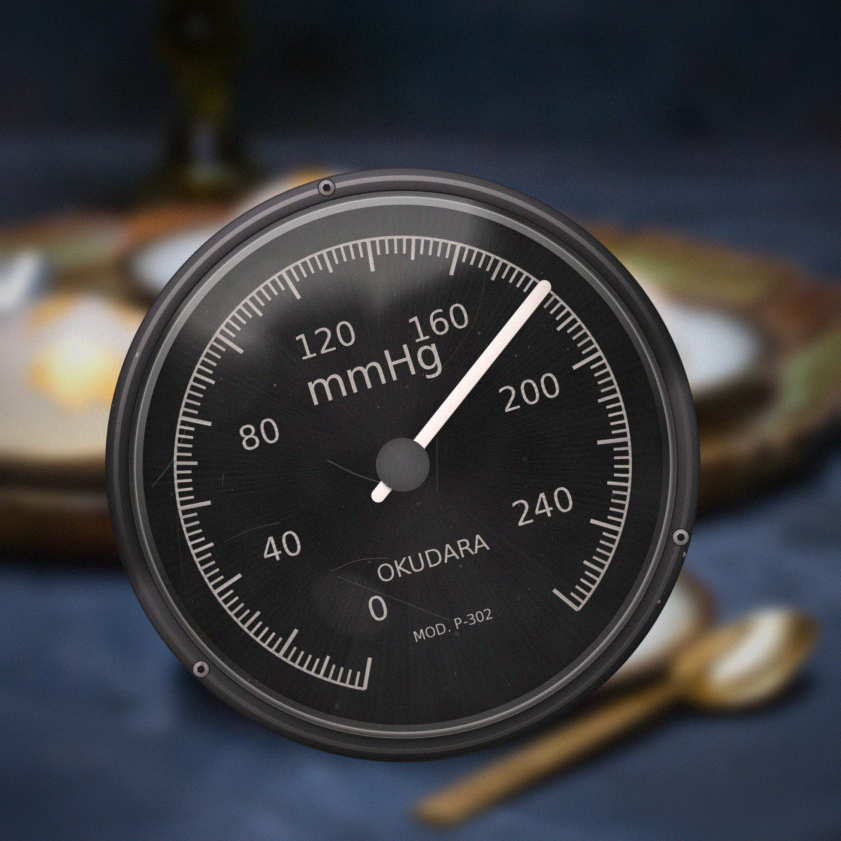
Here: 181
